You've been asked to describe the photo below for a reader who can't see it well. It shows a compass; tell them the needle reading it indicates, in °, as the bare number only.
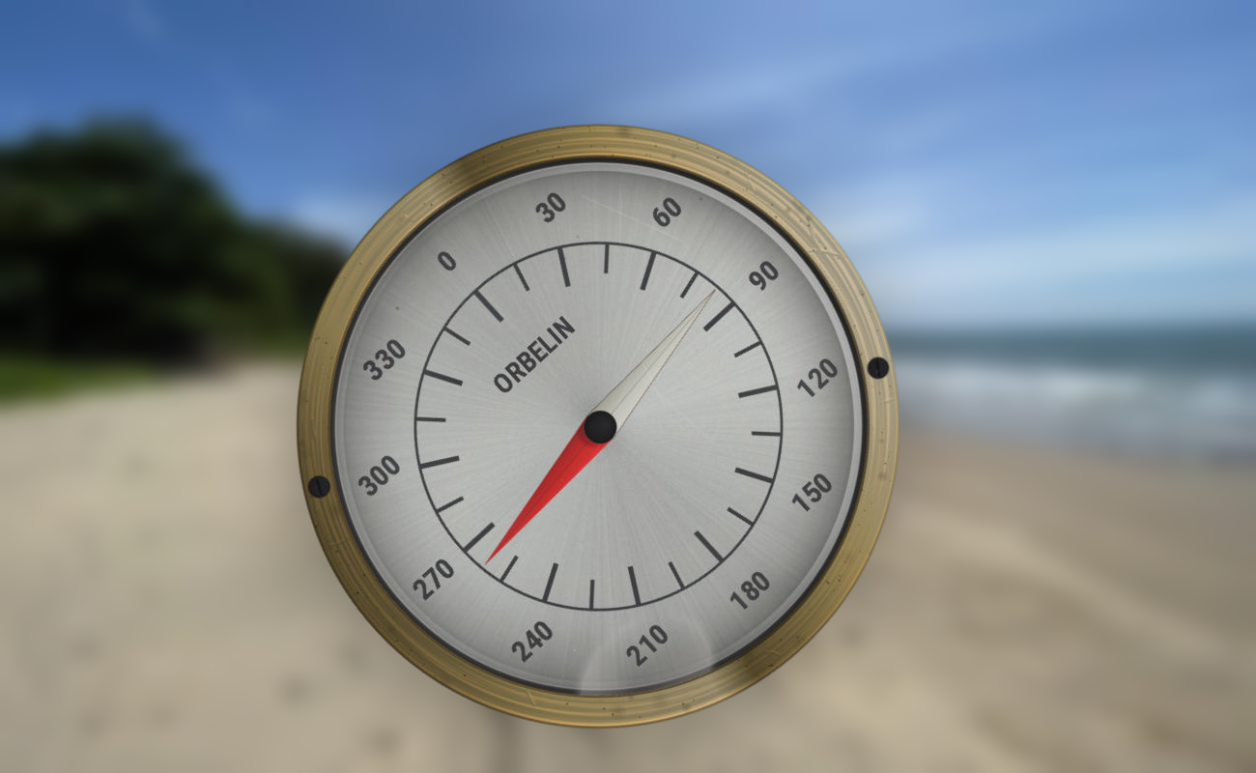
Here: 262.5
